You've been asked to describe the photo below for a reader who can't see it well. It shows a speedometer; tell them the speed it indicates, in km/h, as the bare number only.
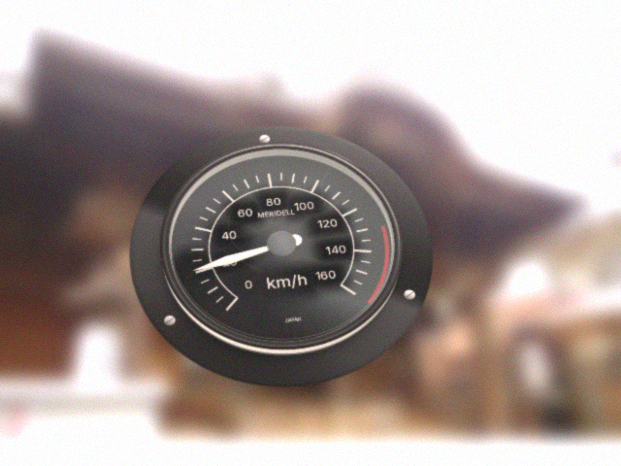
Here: 20
